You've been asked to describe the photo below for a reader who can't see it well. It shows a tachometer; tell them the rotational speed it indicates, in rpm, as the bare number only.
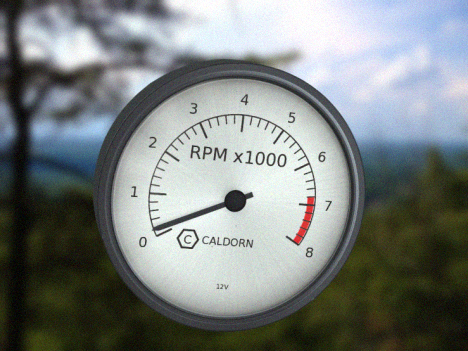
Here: 200
